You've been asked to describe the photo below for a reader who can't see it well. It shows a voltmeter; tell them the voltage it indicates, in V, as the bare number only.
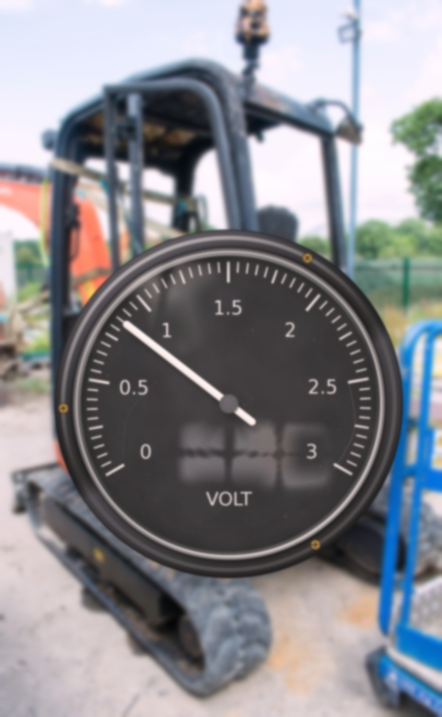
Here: 0.85
